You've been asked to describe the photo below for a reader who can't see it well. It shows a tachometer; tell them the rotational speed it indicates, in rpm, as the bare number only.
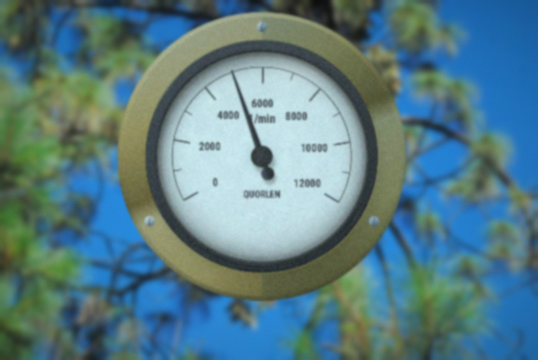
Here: 5000
